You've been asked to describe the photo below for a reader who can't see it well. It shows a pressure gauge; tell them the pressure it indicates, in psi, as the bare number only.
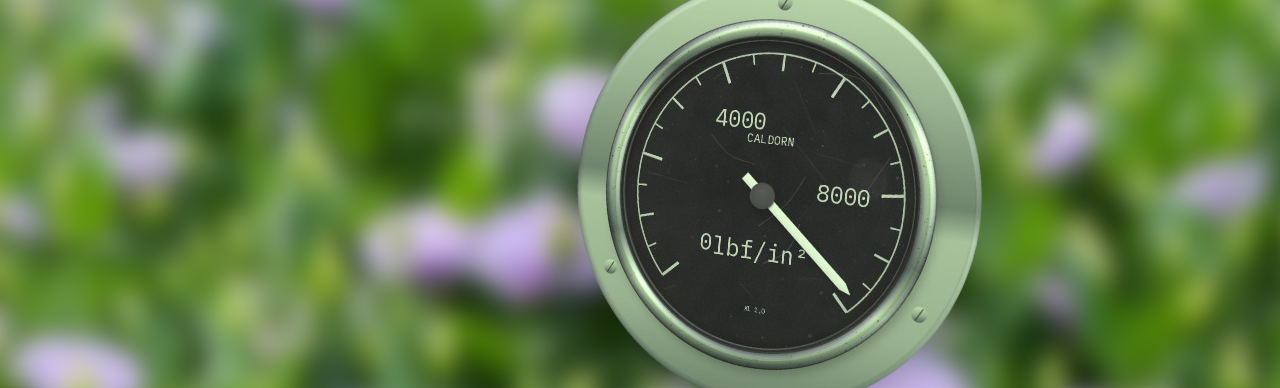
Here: 9750
